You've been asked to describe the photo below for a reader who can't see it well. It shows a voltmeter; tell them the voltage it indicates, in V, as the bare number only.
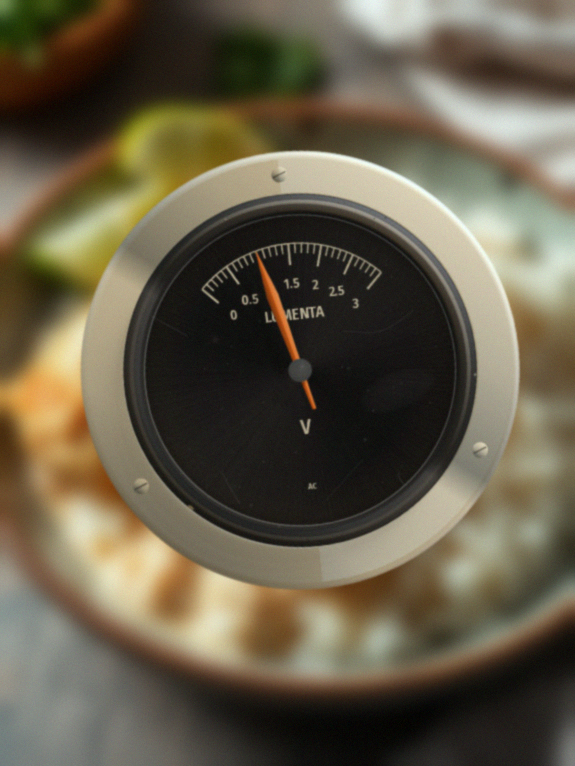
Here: 1
